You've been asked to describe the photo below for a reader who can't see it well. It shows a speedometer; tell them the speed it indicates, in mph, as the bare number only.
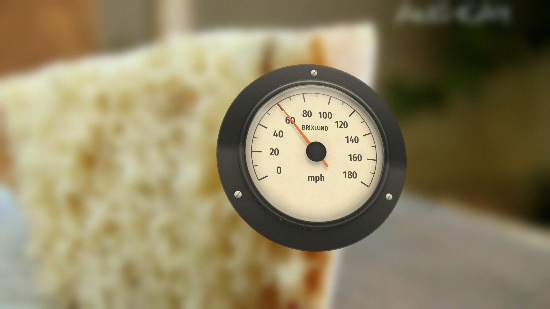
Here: 60
